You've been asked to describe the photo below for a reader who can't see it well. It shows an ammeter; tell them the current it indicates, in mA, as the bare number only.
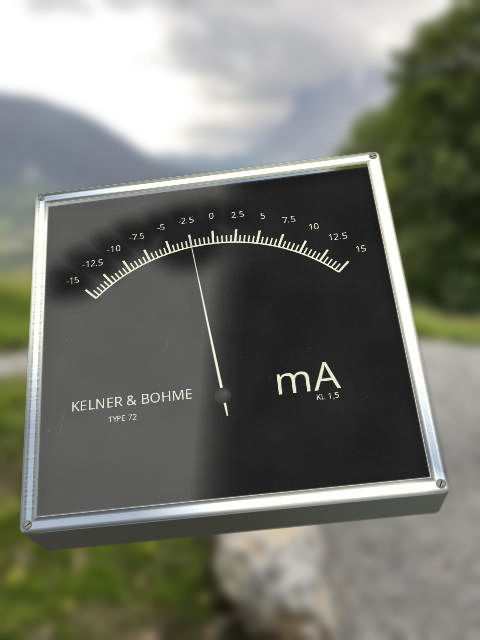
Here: -2.5
